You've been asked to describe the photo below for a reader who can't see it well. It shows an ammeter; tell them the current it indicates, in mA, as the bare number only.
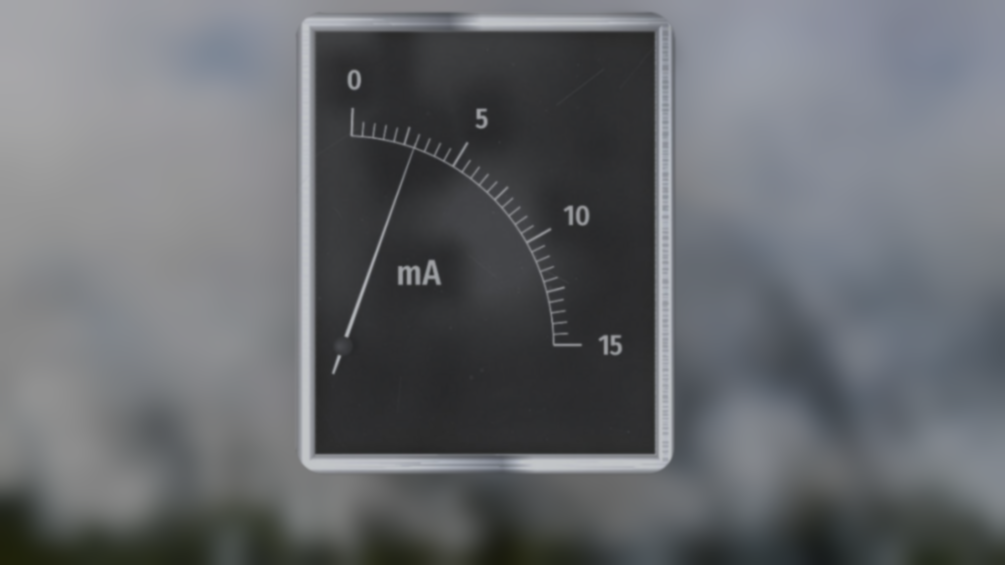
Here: 3
